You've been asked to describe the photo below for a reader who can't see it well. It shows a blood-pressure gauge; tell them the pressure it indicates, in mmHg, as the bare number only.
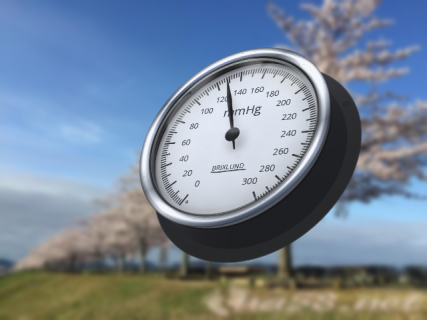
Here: 130
